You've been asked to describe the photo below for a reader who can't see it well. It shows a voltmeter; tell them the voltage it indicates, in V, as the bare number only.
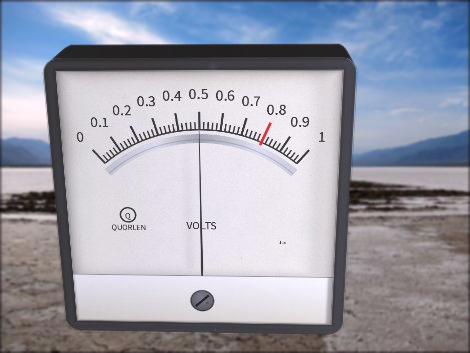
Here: 0.5
